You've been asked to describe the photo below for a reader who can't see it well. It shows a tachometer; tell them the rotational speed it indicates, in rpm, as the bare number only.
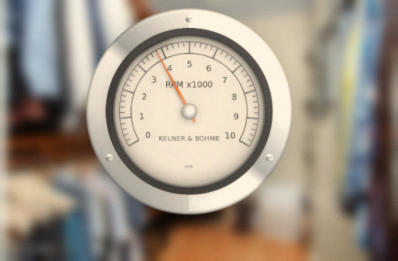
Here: 3800
